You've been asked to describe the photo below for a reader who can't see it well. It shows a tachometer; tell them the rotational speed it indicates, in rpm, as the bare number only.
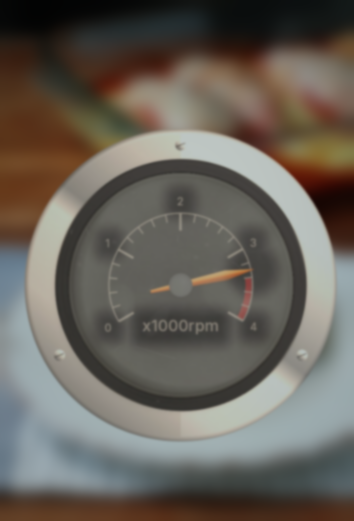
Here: 3300
